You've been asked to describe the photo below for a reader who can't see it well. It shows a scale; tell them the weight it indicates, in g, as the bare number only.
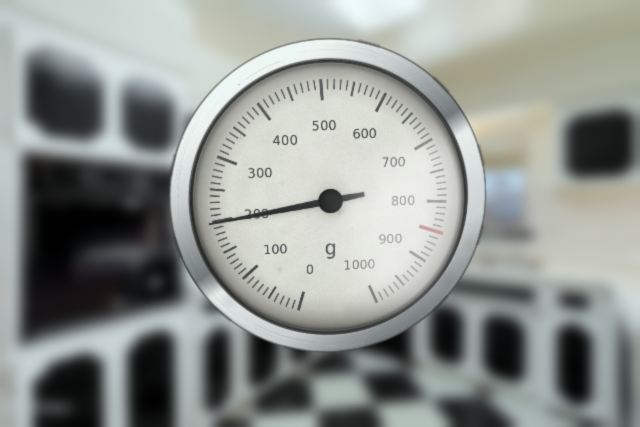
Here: 200
